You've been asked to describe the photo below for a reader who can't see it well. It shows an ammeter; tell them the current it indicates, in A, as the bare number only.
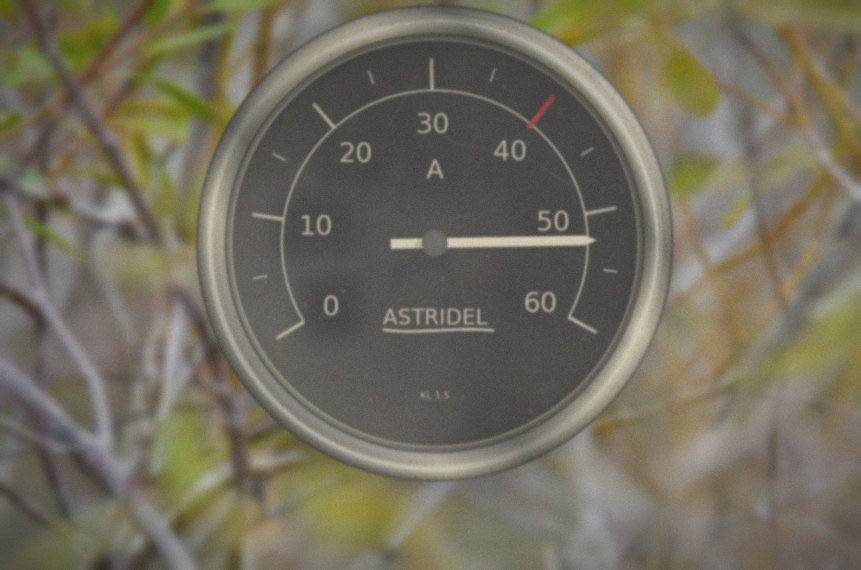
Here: 52.5
